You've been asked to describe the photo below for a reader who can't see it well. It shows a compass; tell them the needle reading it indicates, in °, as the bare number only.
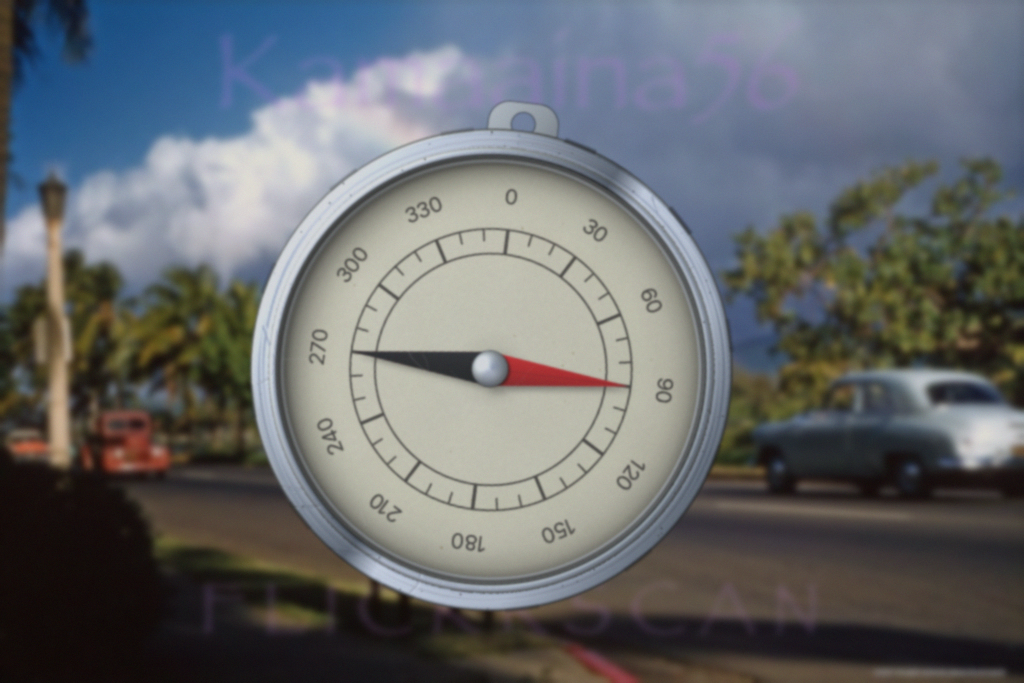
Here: 90
